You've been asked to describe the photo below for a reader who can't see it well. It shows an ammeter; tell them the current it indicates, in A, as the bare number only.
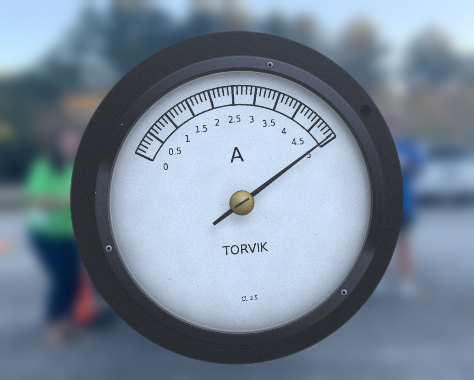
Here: 4.9
